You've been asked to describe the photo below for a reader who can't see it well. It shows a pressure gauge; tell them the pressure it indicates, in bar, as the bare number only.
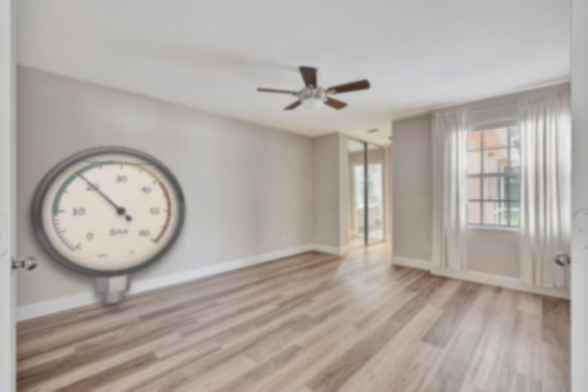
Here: 20
